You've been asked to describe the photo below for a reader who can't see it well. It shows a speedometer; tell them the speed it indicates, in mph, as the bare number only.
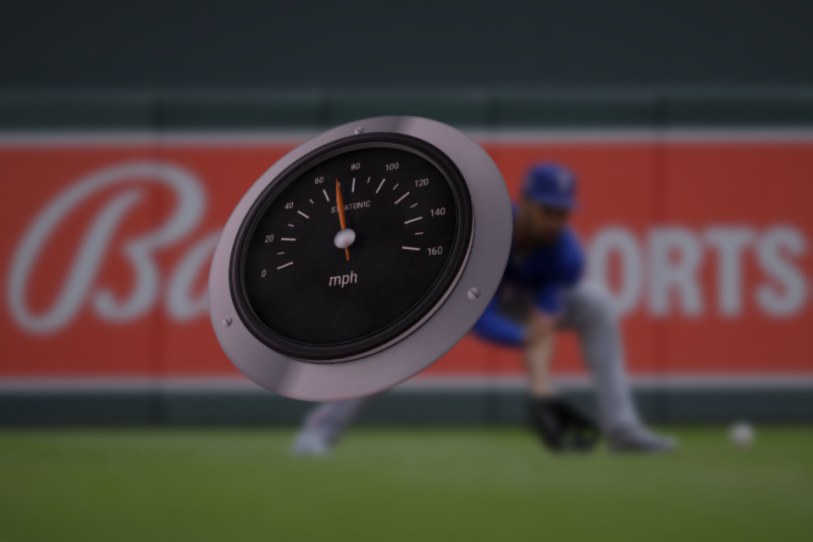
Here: 70
